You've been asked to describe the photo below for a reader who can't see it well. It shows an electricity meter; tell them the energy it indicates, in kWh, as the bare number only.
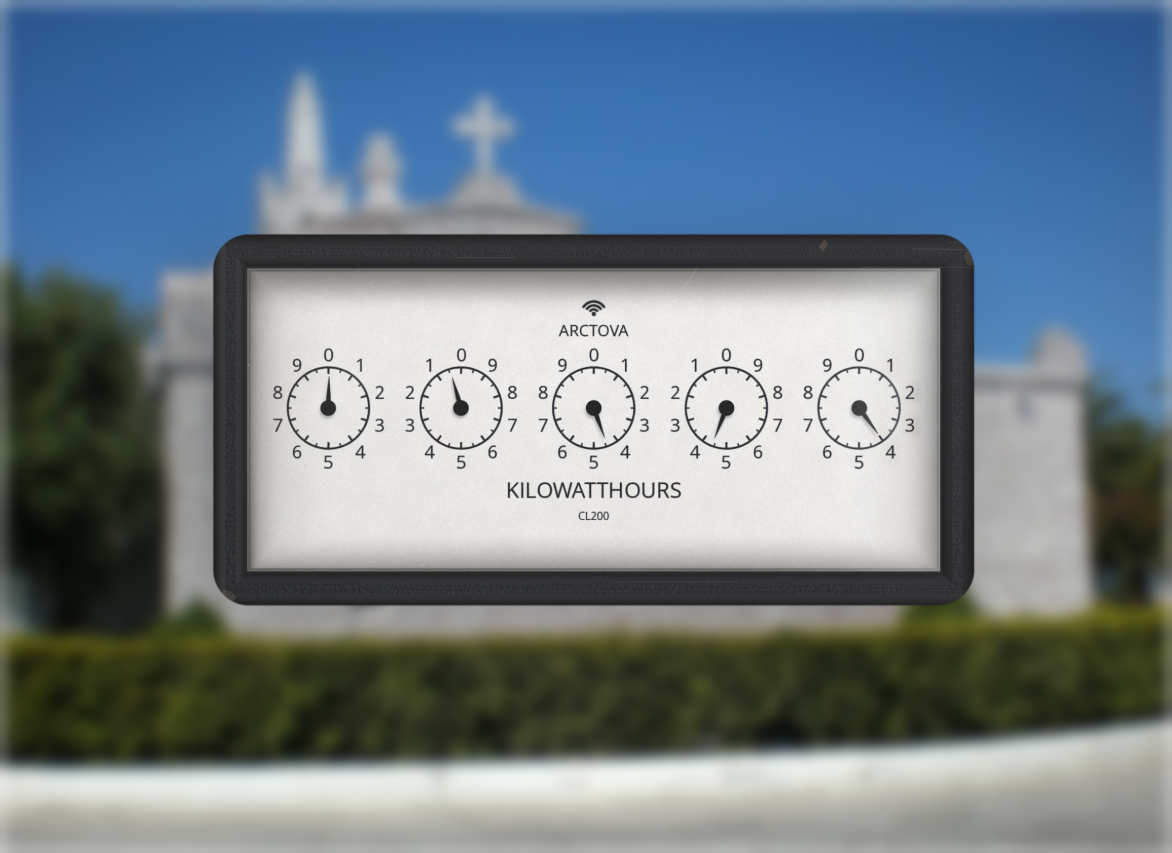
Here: 444
